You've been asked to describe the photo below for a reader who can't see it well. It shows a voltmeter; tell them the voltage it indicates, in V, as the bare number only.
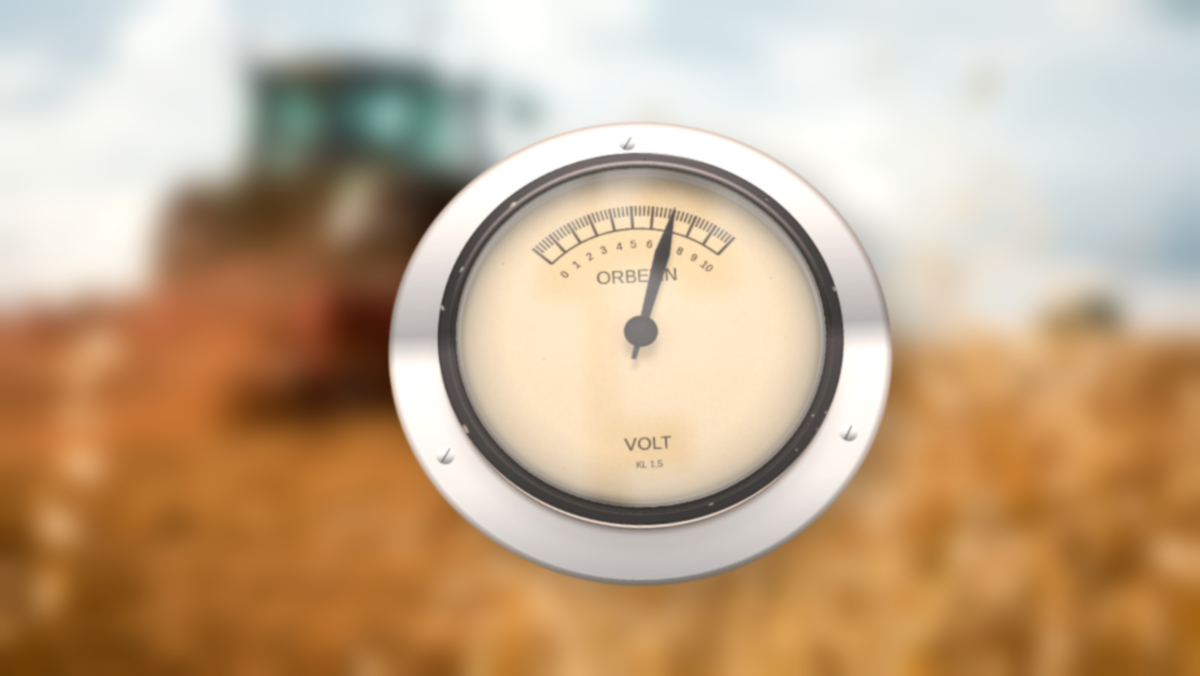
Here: 7
